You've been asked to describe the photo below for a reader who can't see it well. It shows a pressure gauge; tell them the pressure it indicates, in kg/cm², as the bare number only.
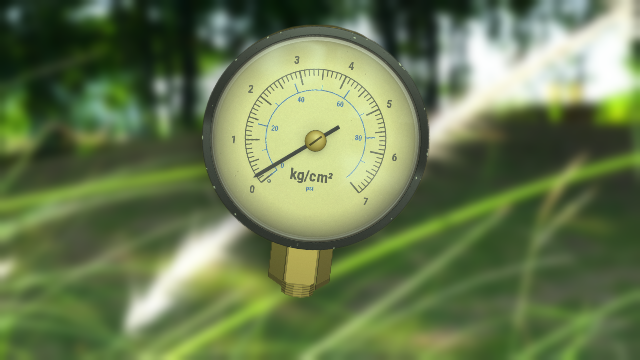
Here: 0.2
